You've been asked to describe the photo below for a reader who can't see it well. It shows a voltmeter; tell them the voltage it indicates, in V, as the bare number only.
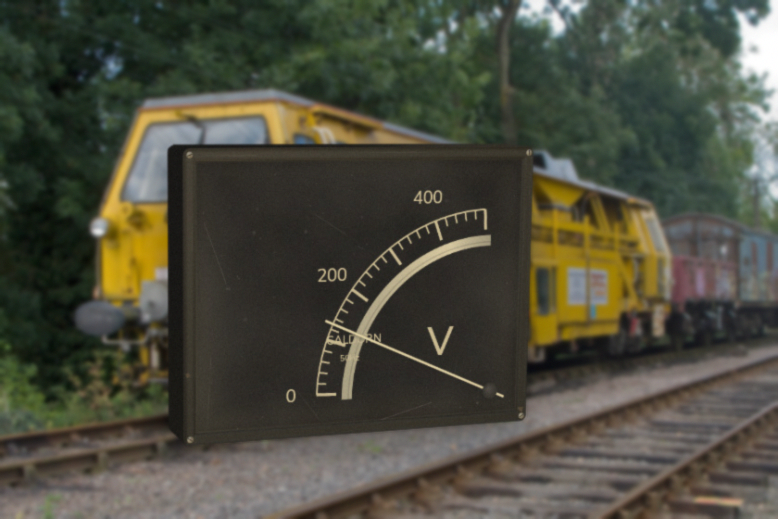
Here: 130
